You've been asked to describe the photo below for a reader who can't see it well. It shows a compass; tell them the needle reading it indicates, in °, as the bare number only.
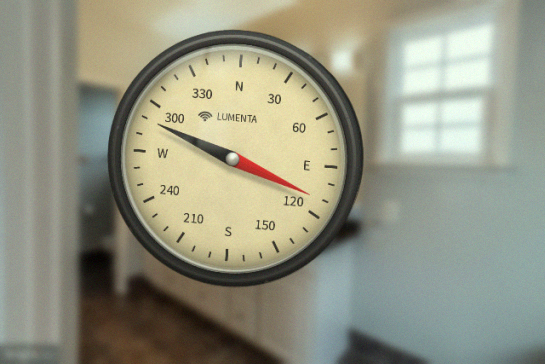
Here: 110
